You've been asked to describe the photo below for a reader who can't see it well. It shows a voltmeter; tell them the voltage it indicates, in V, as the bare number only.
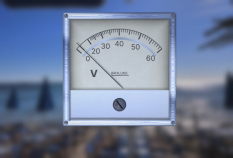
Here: 10
